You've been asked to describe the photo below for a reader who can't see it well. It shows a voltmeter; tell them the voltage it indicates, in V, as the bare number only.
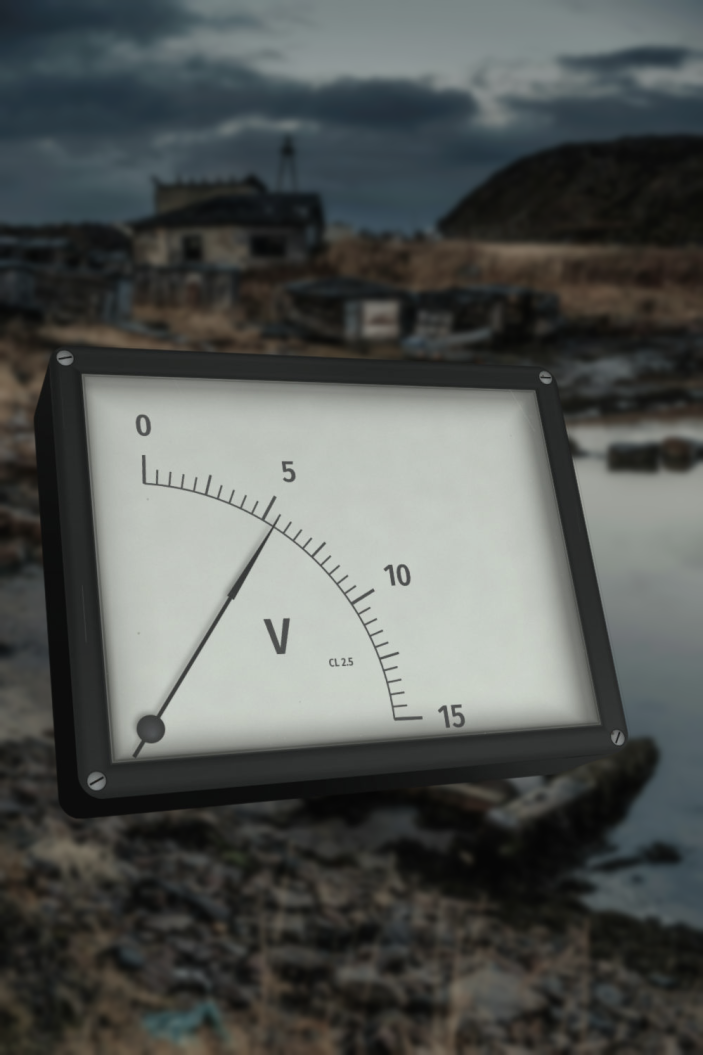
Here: 5.5
